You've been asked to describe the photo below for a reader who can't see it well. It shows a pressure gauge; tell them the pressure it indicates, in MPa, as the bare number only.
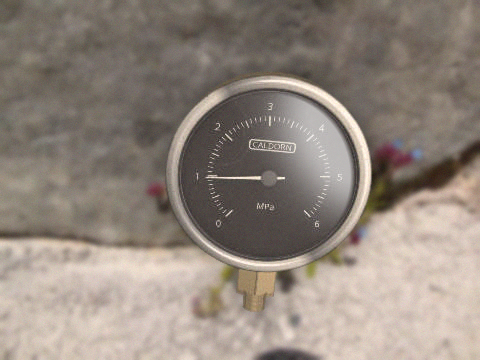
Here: 1
